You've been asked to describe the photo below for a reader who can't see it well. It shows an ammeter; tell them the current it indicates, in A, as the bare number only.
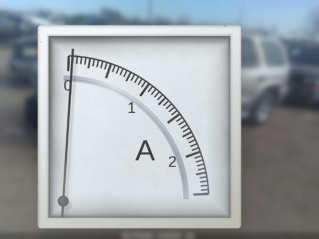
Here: 0.05
